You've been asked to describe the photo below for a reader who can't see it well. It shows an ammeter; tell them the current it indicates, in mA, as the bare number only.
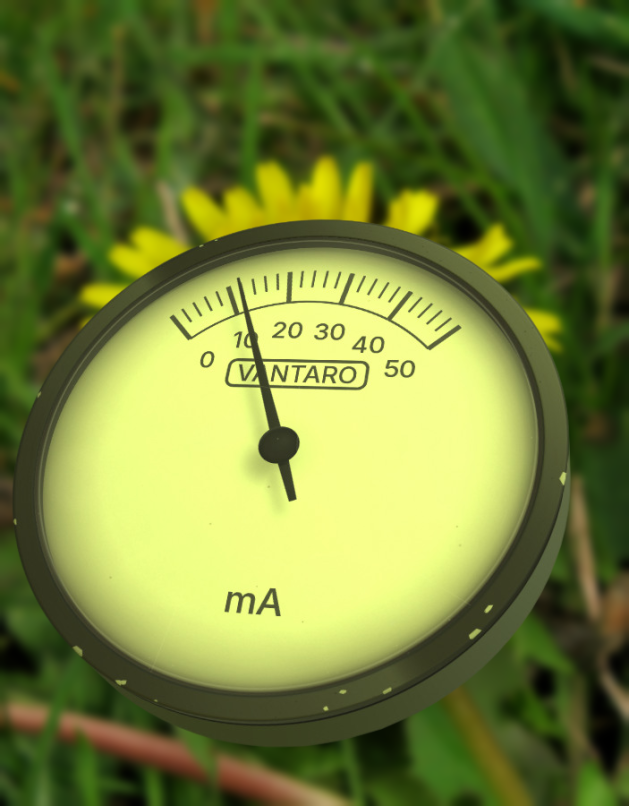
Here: 12
